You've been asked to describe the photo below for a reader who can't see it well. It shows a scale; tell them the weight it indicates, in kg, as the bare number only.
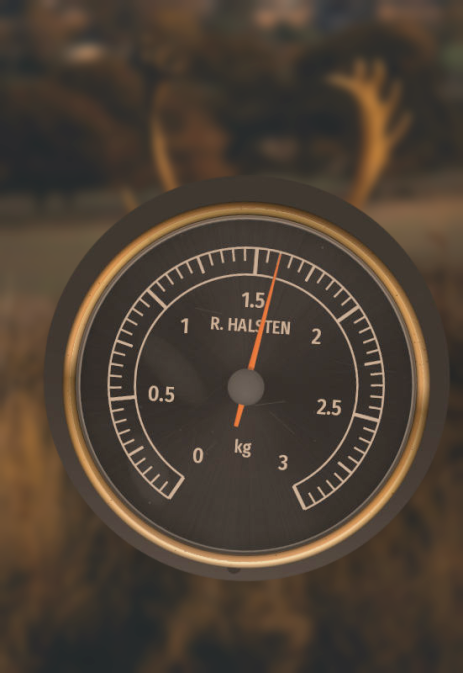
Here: 1.6
